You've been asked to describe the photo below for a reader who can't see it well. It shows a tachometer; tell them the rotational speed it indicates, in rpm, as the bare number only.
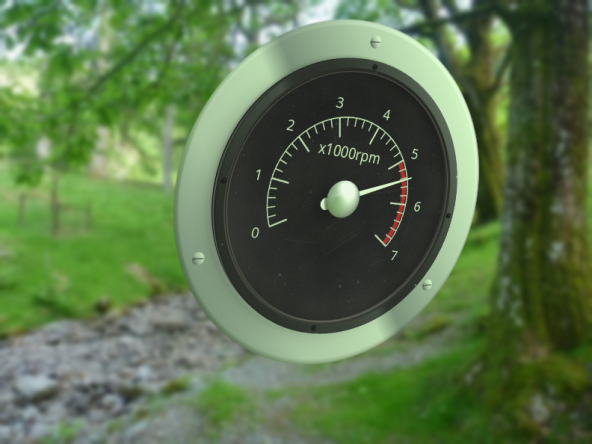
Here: 5400
